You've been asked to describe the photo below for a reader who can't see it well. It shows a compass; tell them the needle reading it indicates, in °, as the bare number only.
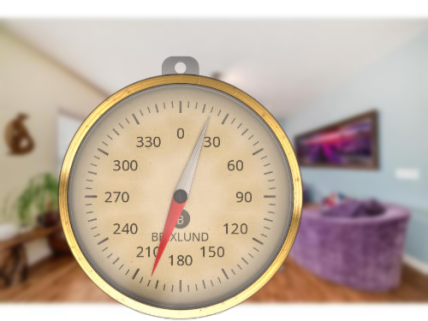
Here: 200
